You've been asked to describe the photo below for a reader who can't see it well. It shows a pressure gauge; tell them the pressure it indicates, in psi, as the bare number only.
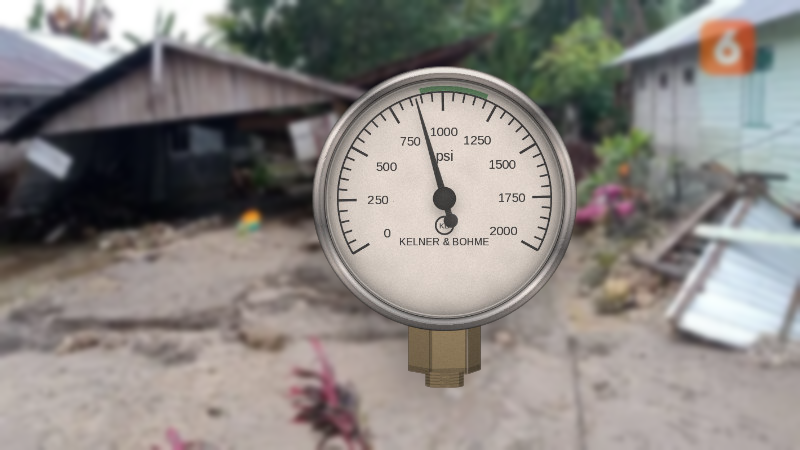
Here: 875
